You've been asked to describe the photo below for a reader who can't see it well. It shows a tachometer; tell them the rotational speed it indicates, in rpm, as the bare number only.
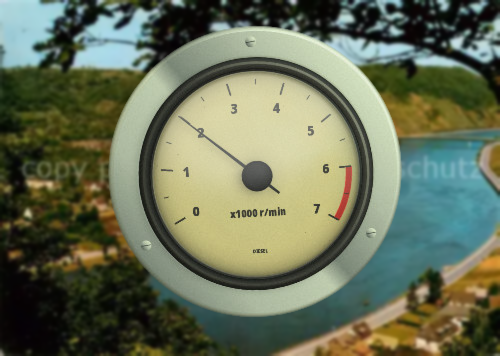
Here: 2000
